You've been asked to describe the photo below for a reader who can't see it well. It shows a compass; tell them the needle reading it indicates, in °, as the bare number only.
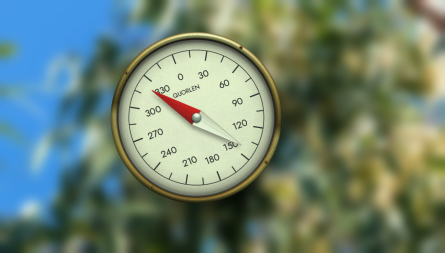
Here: 322.5
